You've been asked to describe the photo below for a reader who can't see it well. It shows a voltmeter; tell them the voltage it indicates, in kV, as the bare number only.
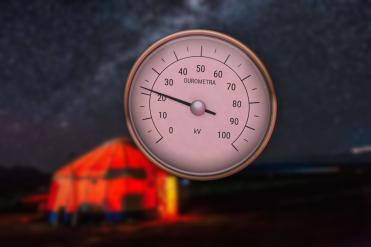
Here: 22.5
